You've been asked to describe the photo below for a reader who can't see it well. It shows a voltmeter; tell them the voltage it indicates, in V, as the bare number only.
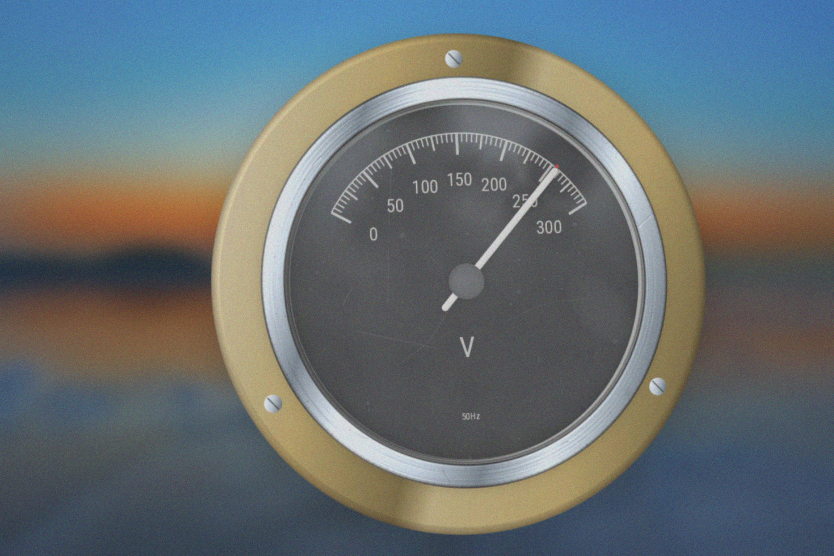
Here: 255
